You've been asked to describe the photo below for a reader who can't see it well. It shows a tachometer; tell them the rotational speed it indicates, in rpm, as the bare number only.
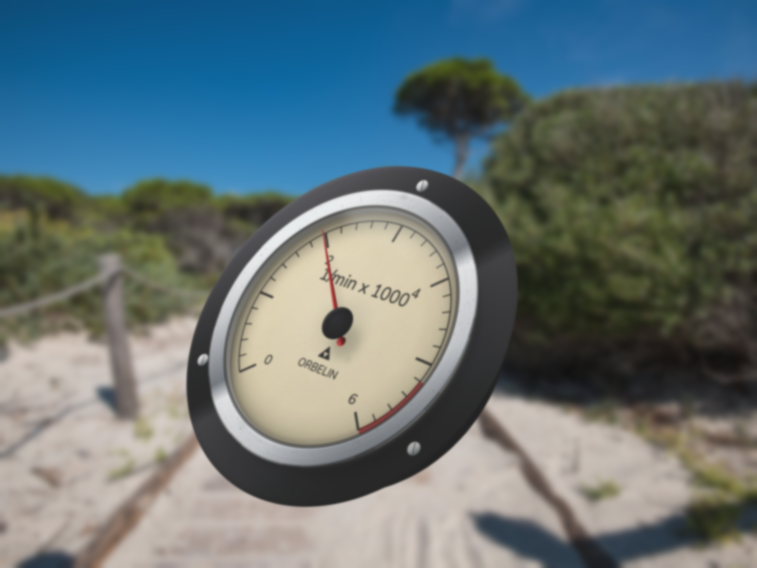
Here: 2000
